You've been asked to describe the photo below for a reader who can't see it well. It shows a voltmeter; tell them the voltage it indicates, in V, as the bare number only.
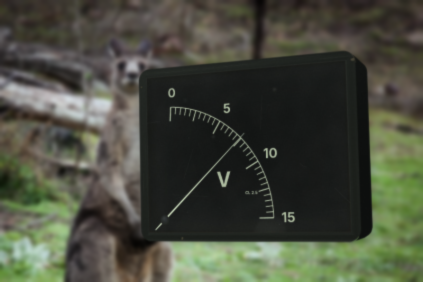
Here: 7.5
